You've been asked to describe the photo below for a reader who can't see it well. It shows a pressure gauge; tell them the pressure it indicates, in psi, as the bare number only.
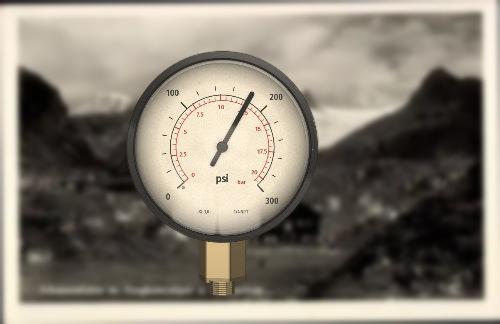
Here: 180
